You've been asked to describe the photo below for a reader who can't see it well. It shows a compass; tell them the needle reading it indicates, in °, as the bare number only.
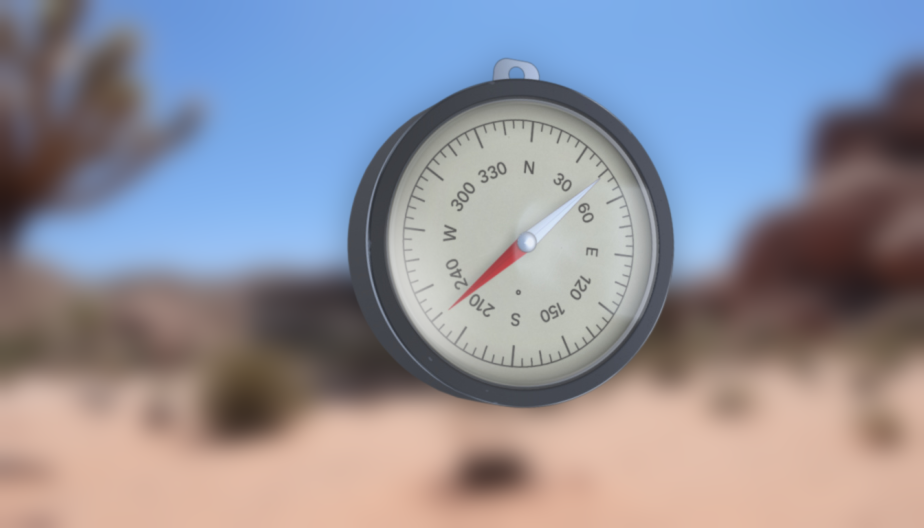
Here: 225
